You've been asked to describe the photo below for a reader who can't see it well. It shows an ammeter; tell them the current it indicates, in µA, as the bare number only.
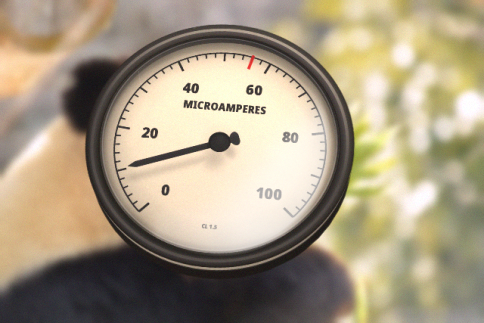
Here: 10
